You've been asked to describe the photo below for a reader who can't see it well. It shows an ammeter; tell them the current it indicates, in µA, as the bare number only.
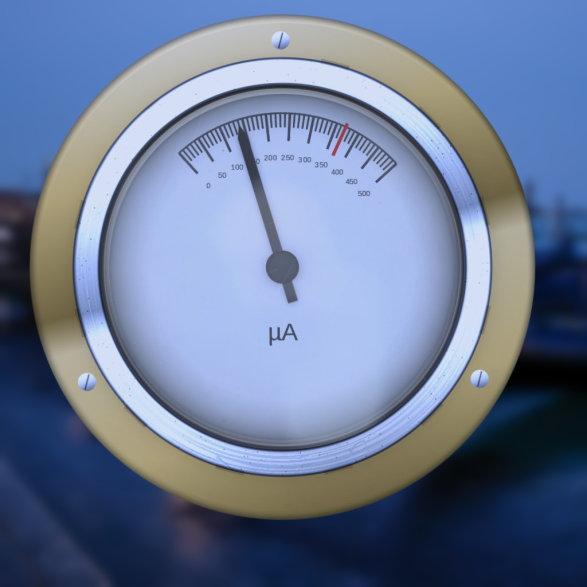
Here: 140
